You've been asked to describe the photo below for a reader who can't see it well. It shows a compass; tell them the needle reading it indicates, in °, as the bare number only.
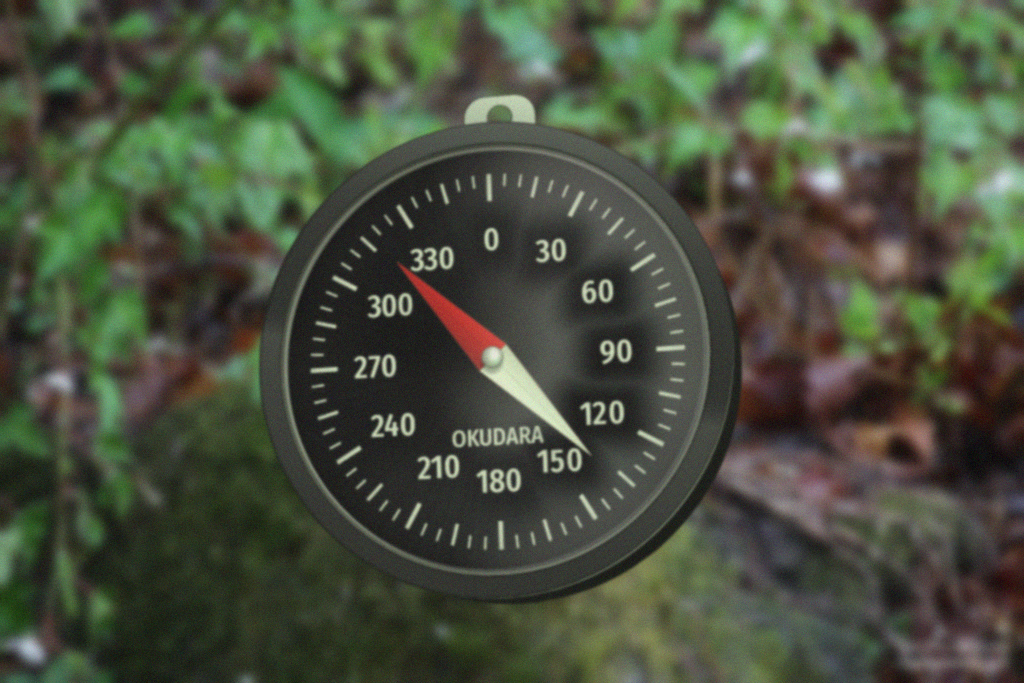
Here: 317.5
